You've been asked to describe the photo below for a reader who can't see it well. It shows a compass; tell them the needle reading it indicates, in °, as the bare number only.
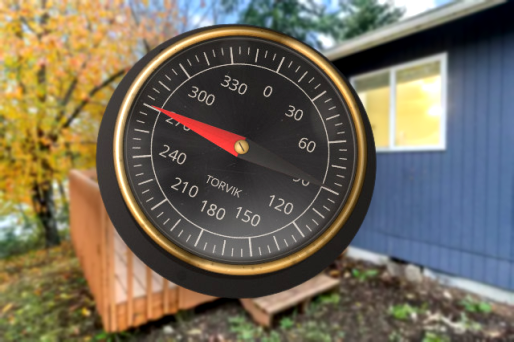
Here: 270
